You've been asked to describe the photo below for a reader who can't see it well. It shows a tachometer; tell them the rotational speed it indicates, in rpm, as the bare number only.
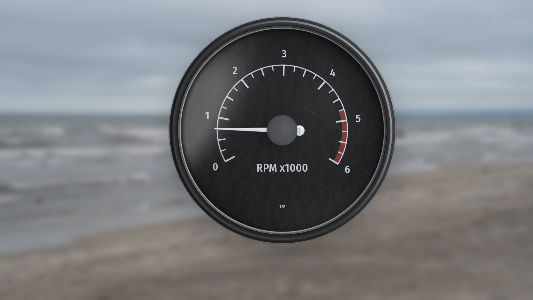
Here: 750
